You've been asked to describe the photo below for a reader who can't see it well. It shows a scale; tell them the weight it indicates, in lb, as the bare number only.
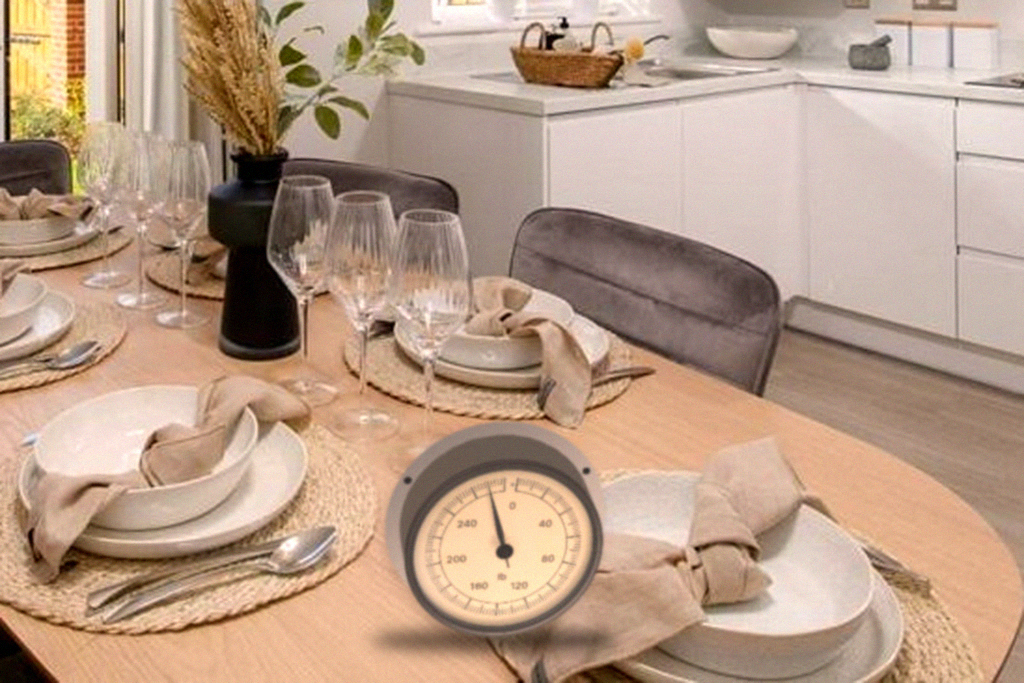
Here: 270
